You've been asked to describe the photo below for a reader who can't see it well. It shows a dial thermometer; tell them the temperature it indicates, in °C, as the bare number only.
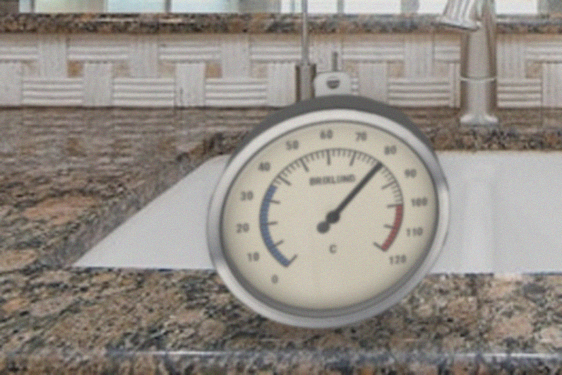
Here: 80
